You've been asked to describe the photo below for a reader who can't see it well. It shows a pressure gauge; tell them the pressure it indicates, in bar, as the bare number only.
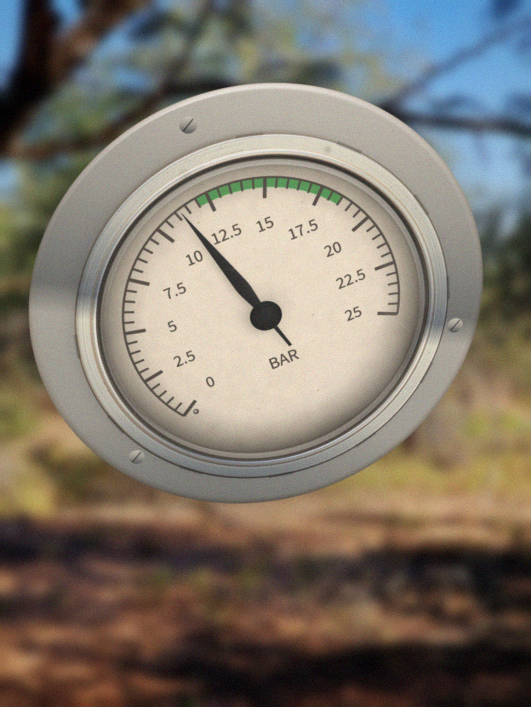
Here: 11.25
